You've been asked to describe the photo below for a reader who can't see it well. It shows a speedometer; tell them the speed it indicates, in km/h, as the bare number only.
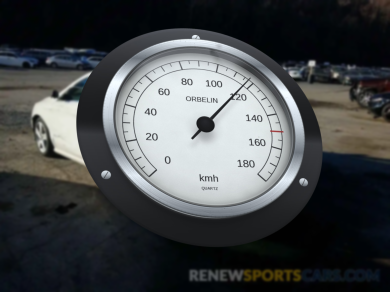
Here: 117.5
